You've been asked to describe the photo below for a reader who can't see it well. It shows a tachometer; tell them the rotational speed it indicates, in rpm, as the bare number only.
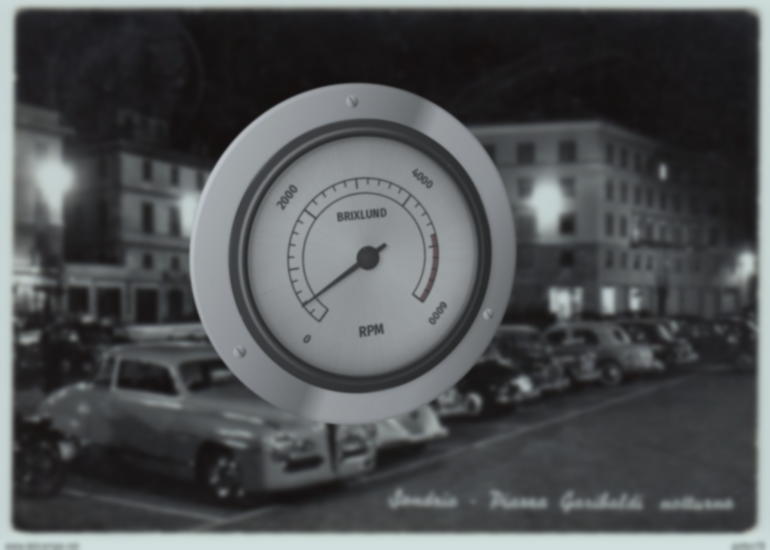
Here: 400
